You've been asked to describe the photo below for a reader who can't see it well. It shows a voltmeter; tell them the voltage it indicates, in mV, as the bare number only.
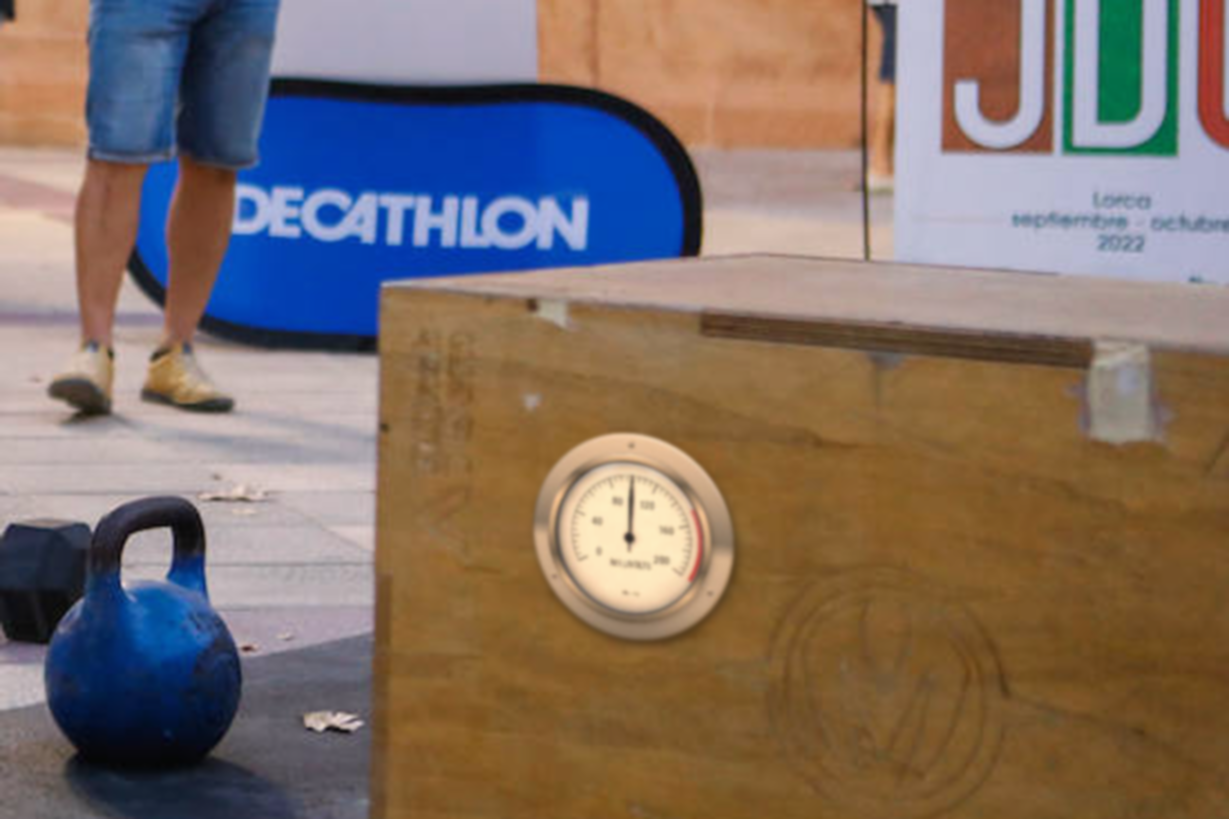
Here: 100
